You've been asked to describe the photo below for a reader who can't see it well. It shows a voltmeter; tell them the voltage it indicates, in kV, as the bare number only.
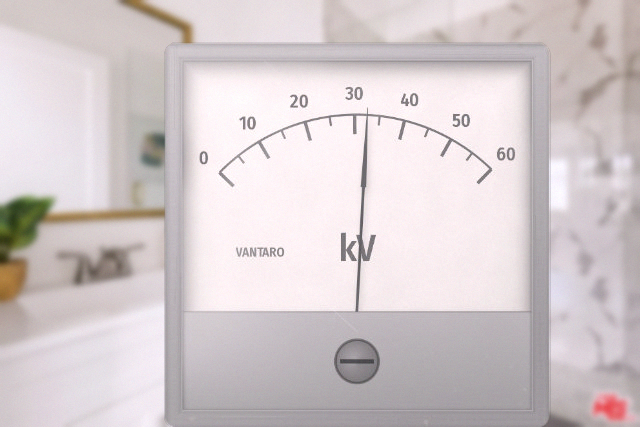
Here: 32.5
